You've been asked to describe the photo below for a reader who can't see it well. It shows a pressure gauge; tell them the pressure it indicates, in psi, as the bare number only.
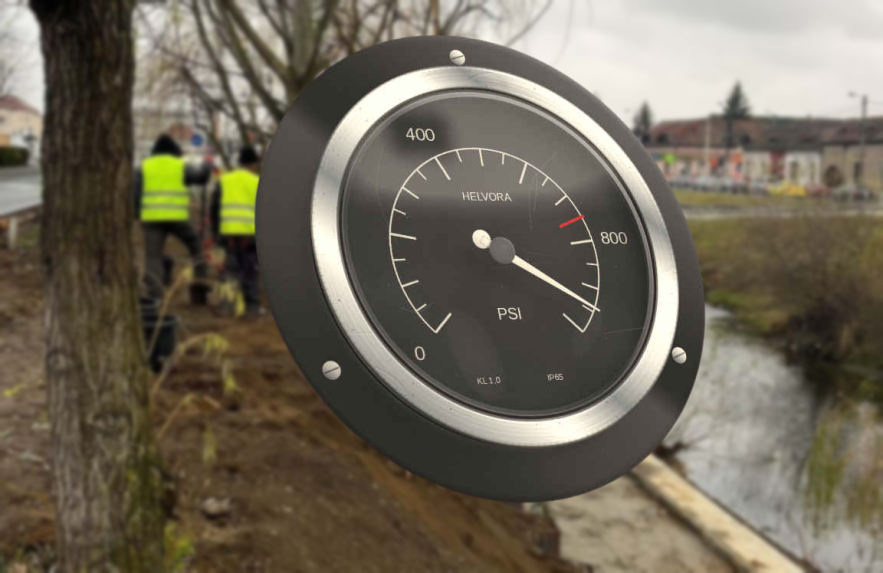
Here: 950
